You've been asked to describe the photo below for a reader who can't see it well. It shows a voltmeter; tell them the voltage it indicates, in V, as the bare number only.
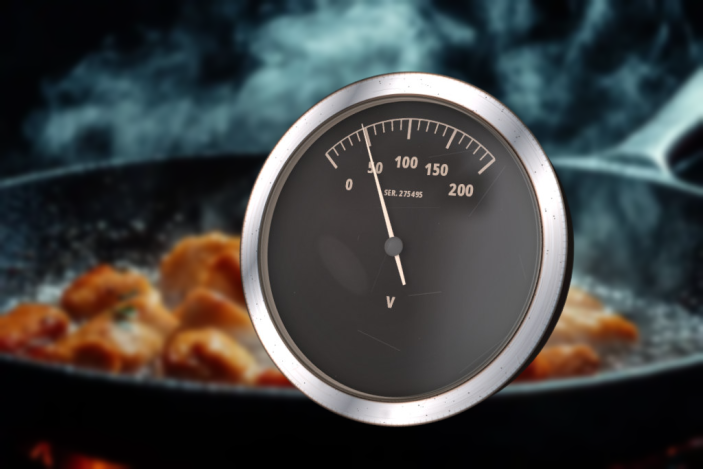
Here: 50
